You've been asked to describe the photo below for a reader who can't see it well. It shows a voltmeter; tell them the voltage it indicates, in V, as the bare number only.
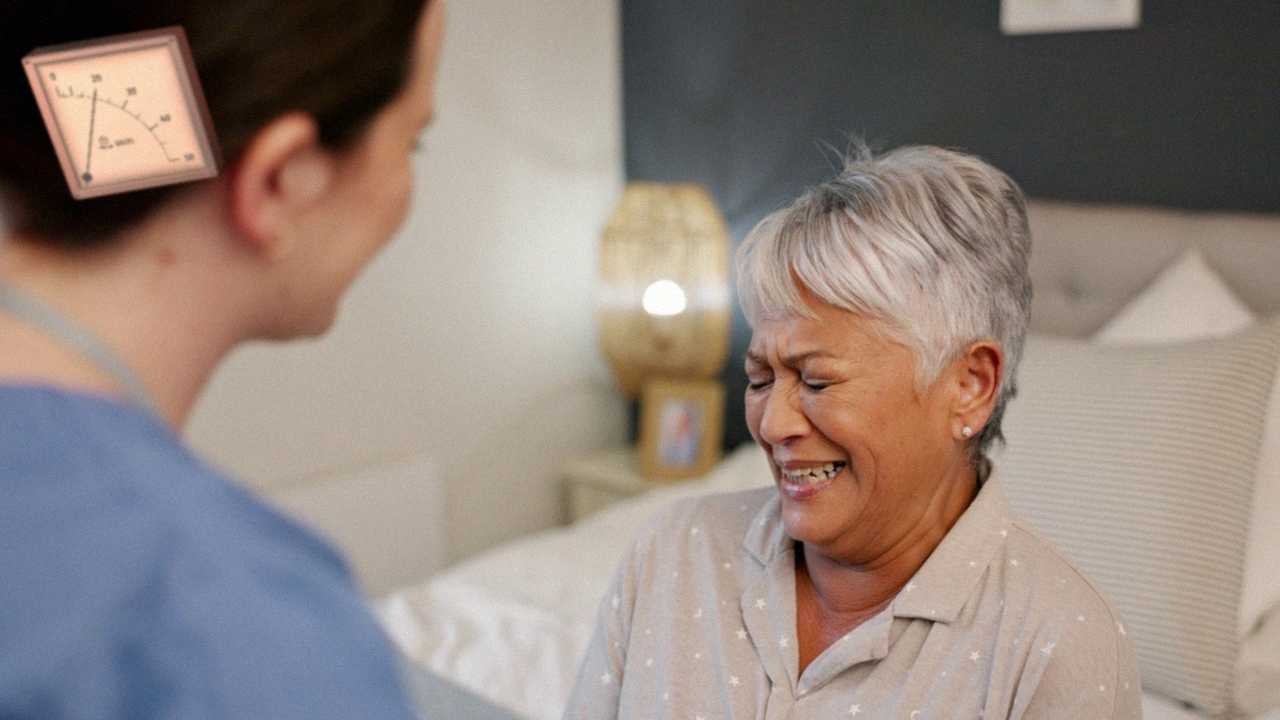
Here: 20
